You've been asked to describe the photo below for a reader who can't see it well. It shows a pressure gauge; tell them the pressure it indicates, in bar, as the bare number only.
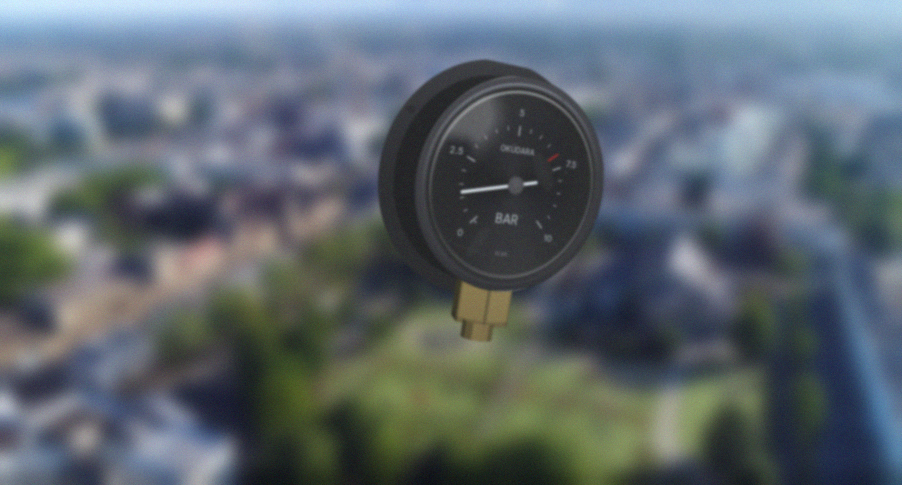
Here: 1.25
